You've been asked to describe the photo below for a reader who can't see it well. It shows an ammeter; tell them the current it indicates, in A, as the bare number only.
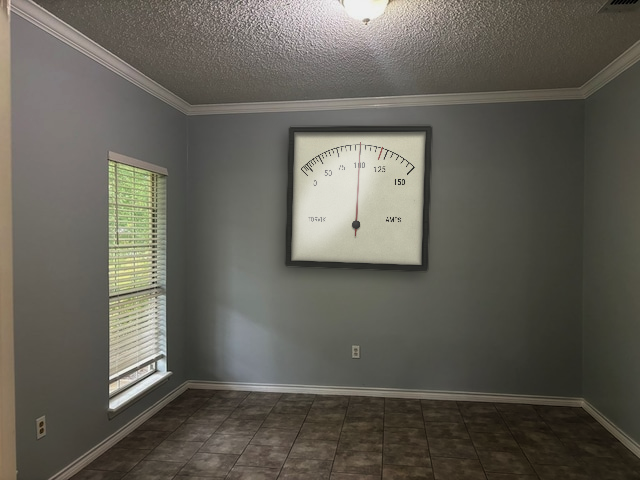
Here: 100
